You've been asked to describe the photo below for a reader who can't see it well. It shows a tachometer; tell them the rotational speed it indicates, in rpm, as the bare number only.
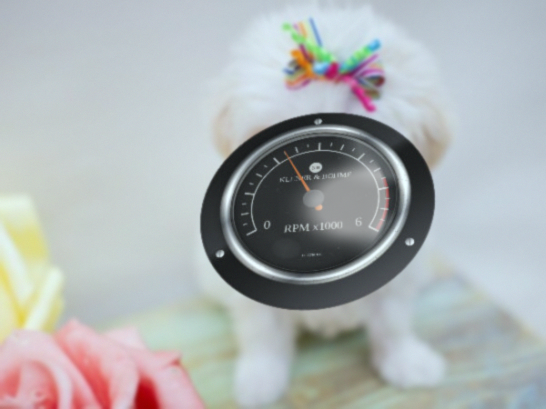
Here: 2250
